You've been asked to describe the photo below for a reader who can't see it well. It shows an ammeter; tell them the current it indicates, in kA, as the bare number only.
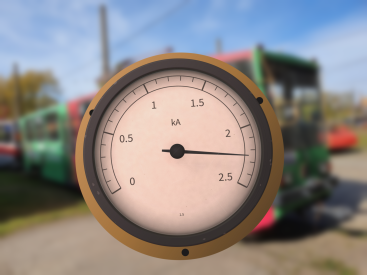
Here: 2.25
